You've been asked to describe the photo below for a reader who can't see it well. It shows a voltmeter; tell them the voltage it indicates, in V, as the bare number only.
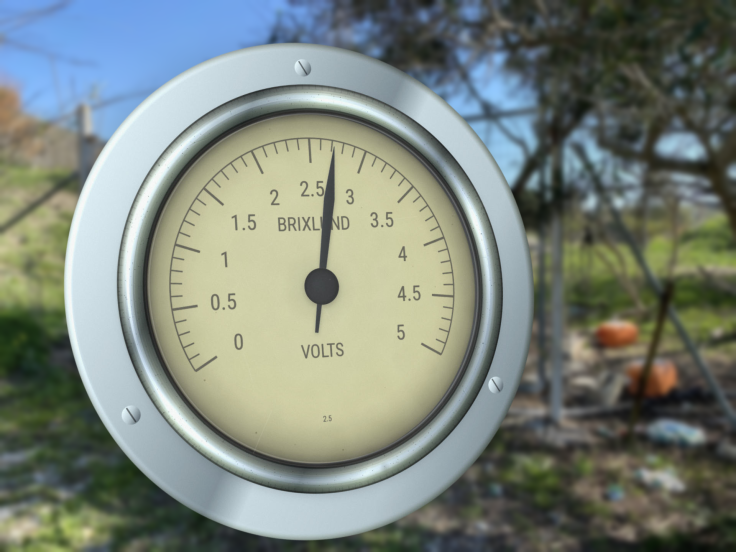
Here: 2.7
